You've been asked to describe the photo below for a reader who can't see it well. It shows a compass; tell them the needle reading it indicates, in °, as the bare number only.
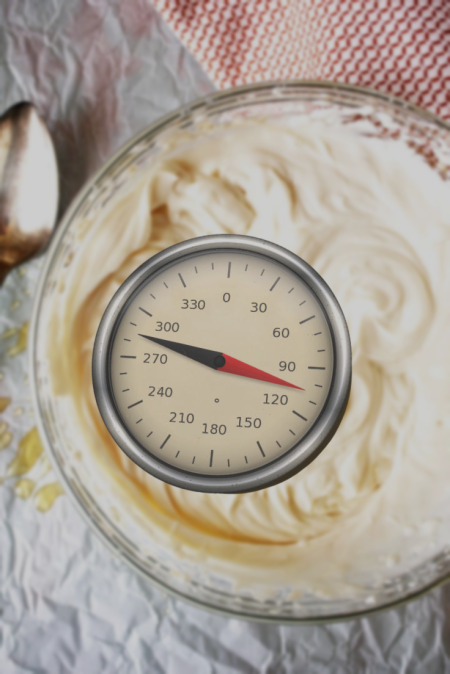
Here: 105
